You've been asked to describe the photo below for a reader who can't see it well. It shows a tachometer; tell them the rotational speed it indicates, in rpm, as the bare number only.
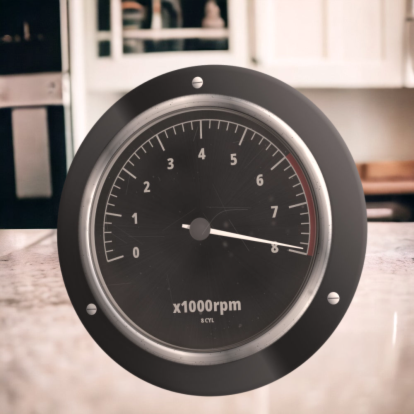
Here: 7900
